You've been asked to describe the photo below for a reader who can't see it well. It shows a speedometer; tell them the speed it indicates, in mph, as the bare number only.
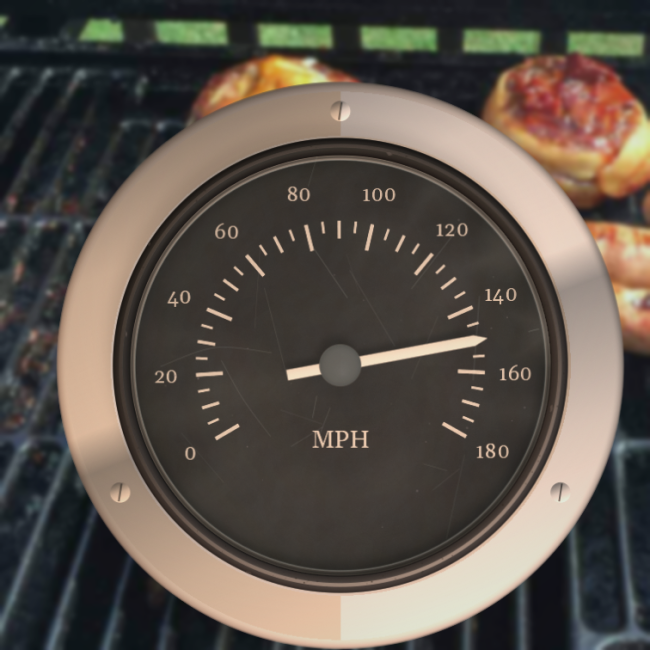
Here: 150
